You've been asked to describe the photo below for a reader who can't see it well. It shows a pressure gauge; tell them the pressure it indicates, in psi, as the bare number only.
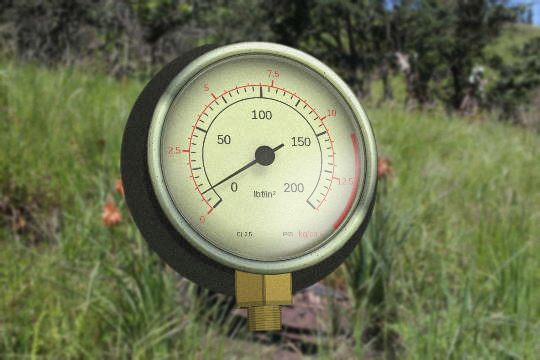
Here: 10
